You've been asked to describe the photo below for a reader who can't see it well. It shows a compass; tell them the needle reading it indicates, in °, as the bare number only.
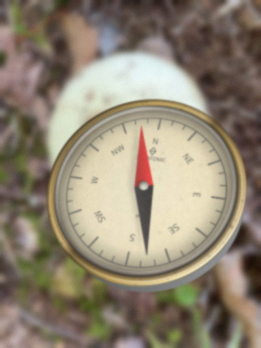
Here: 345
